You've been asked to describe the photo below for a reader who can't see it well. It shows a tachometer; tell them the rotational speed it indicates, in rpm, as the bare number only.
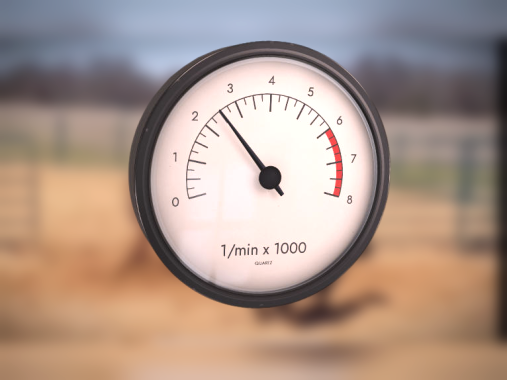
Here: 2500
